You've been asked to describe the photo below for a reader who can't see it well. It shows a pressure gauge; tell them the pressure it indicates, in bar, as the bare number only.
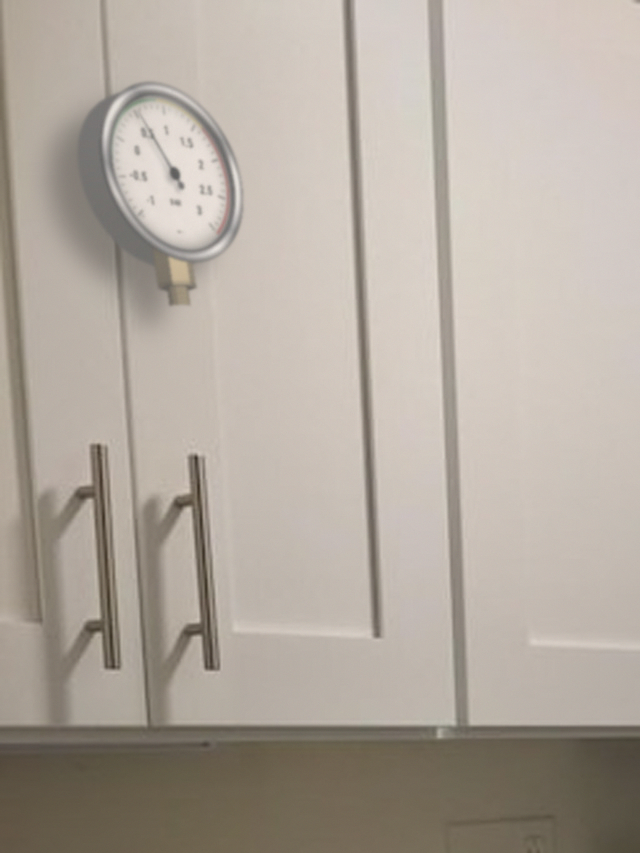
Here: 0.5
